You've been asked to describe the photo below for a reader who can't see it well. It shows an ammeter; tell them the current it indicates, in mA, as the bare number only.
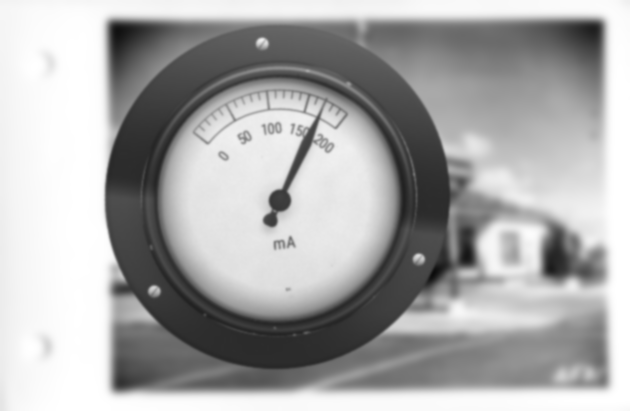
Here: 170
